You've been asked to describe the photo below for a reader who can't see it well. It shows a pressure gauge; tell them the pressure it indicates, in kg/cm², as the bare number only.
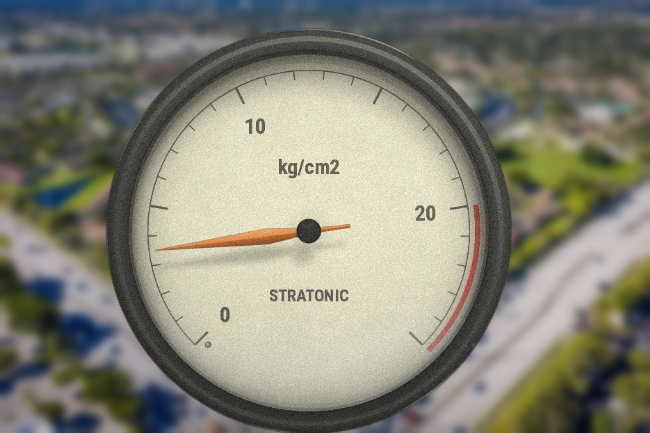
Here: 3.5
